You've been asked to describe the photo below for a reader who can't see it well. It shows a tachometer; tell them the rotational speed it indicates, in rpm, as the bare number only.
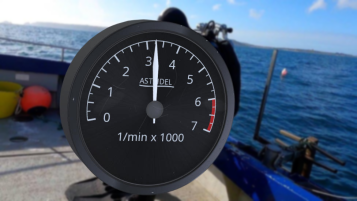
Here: 3250
